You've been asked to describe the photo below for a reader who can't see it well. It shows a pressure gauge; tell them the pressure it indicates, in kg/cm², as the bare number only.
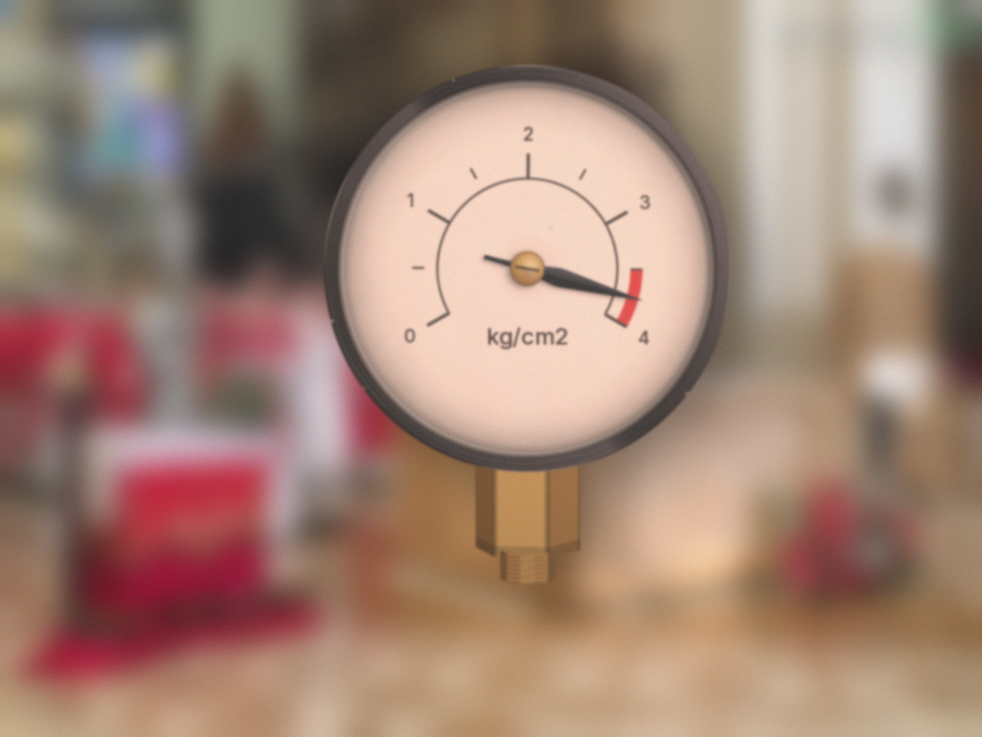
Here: 3.75
